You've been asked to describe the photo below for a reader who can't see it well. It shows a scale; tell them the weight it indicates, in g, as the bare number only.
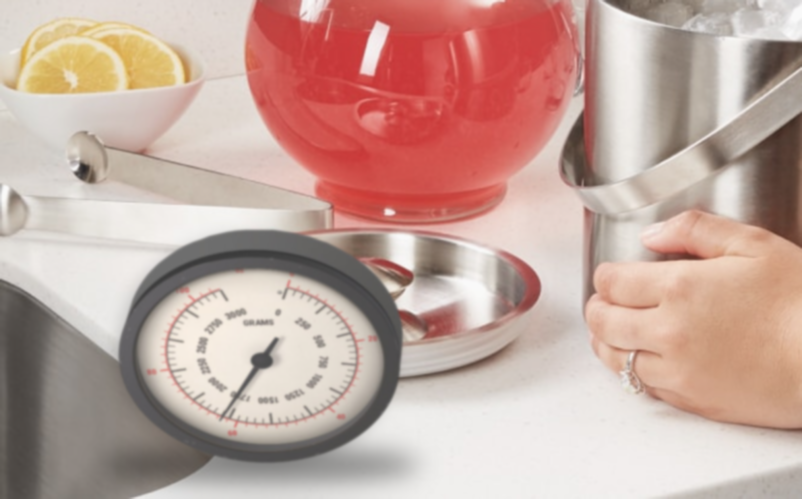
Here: 1800
